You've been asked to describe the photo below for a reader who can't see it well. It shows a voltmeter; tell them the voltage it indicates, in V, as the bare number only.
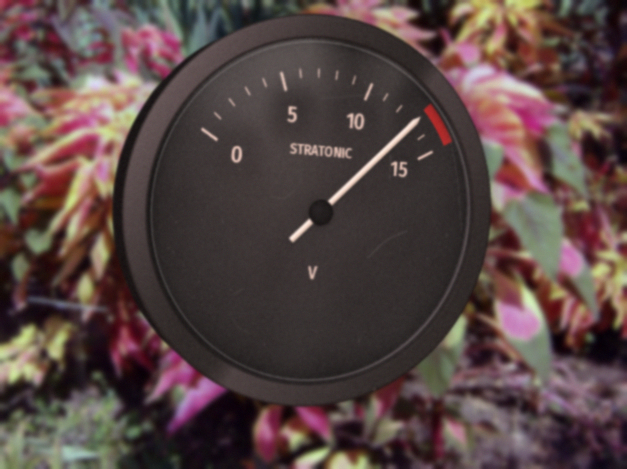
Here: 13
